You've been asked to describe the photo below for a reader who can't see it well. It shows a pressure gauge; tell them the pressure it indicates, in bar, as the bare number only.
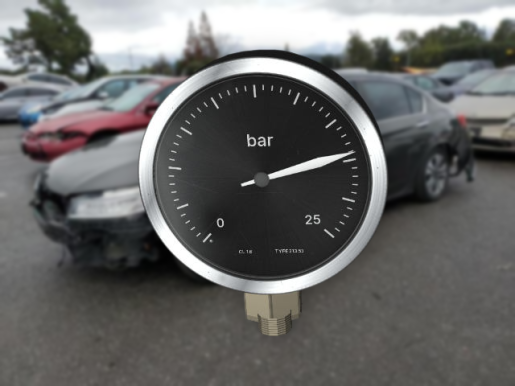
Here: 19.5
